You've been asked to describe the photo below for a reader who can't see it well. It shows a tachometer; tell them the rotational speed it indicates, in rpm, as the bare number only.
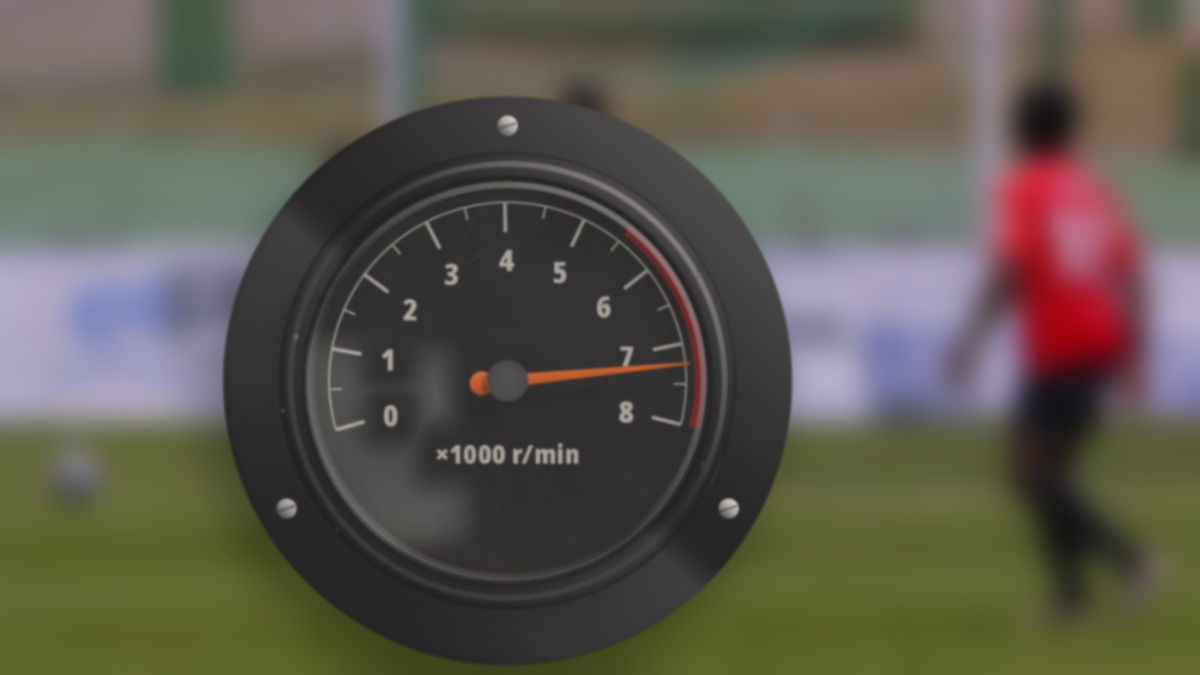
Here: 7250
